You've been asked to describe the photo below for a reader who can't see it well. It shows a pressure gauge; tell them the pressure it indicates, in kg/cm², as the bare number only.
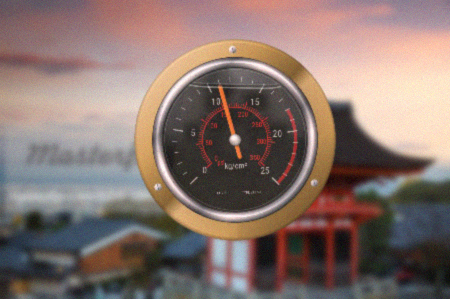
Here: 11
